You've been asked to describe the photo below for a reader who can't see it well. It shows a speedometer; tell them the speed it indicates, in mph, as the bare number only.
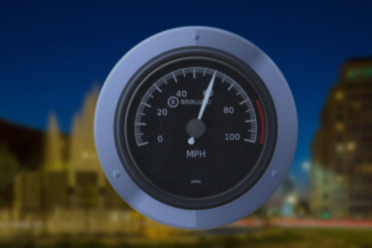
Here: 60
